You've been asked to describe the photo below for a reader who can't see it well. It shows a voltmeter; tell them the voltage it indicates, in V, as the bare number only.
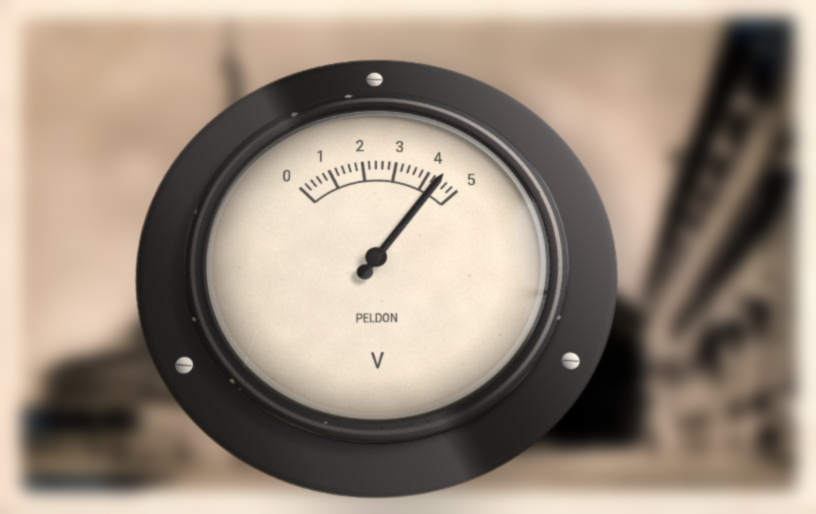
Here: 4.4
